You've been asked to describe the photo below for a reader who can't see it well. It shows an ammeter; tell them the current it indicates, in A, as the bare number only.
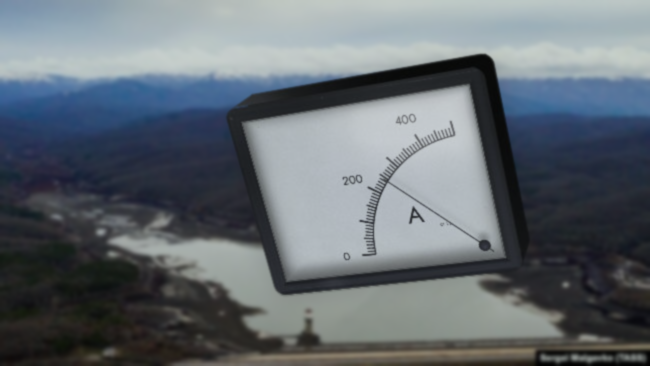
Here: 250
